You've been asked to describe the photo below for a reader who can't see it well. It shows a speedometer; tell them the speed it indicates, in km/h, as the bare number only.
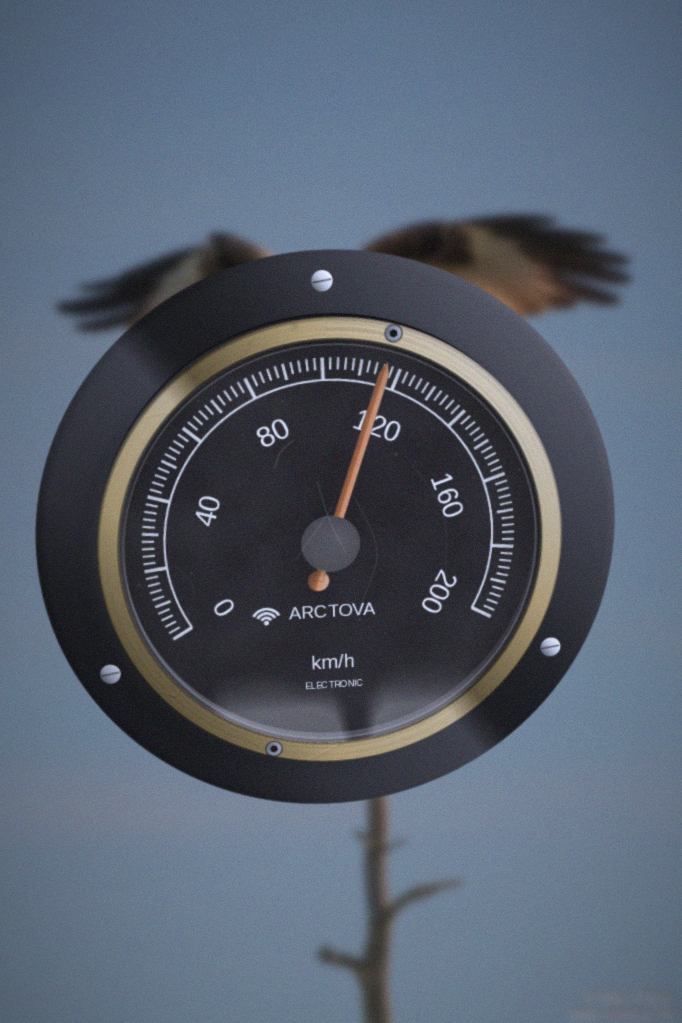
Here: 116
